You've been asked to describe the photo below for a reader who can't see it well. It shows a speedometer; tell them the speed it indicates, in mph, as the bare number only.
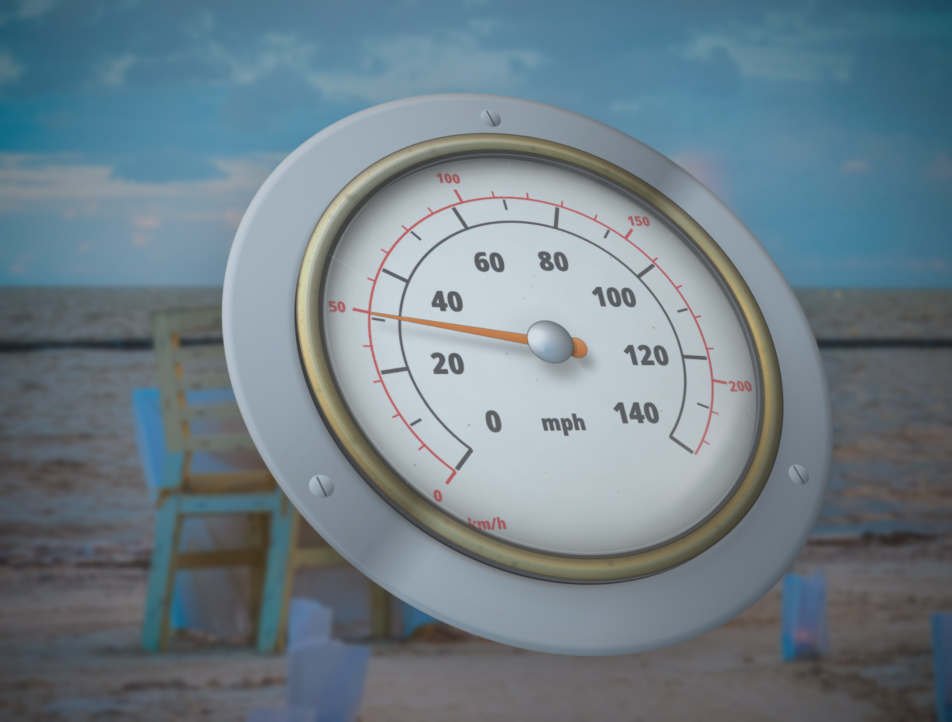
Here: 30
